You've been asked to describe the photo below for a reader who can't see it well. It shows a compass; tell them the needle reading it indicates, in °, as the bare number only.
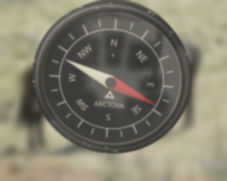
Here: 112.5
